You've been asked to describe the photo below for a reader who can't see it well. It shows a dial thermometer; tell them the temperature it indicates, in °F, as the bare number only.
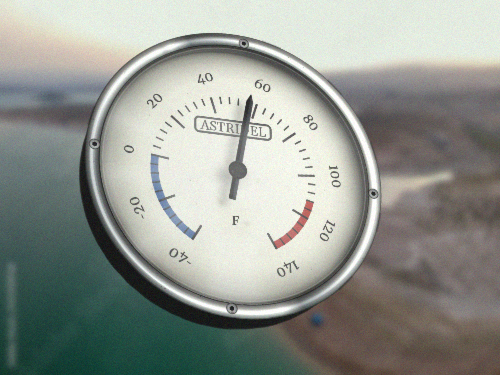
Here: 56
